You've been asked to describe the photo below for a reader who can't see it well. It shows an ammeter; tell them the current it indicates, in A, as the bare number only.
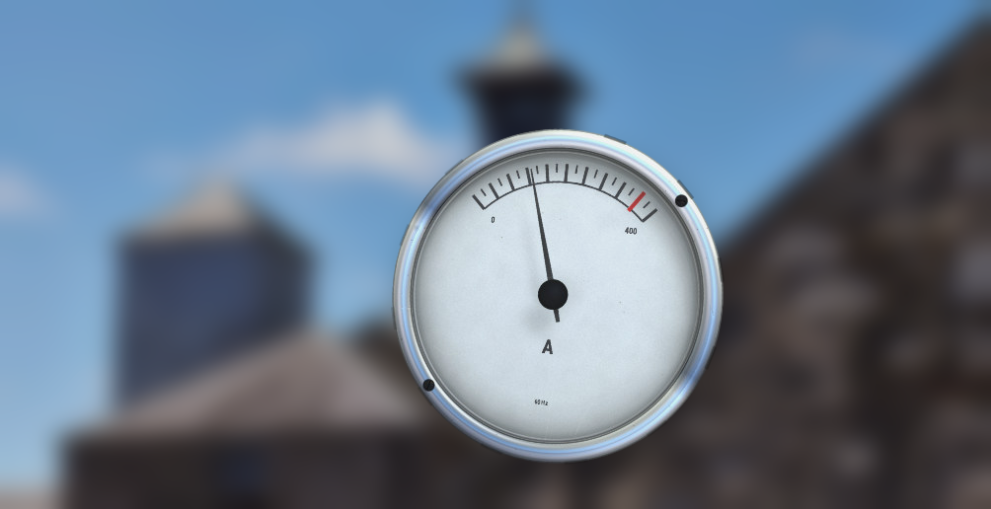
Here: 130
